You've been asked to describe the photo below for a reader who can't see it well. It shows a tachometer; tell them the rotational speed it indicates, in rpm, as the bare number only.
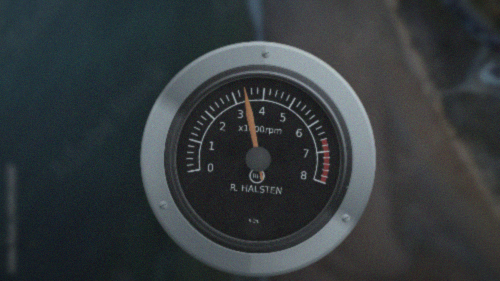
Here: 3400
